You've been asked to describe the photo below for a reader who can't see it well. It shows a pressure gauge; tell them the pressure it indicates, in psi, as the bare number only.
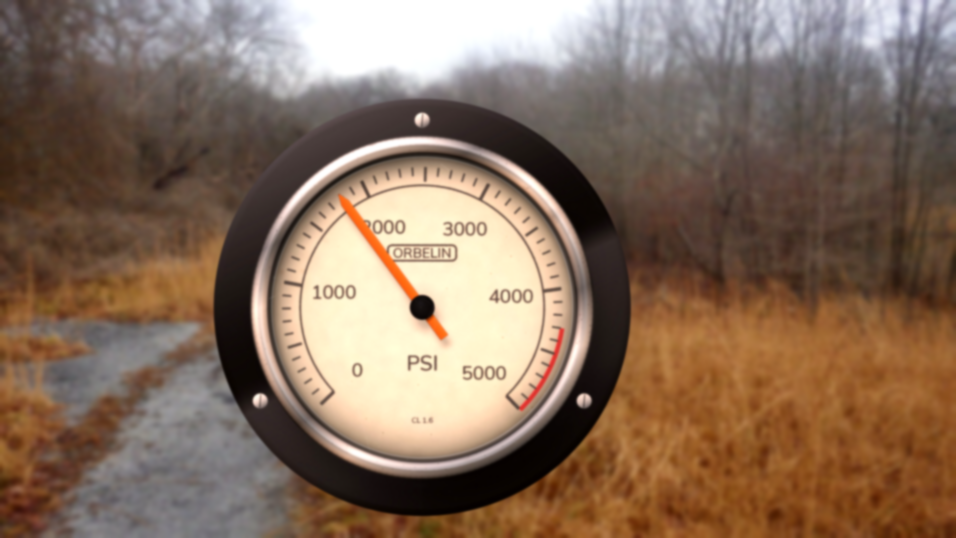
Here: 1800
